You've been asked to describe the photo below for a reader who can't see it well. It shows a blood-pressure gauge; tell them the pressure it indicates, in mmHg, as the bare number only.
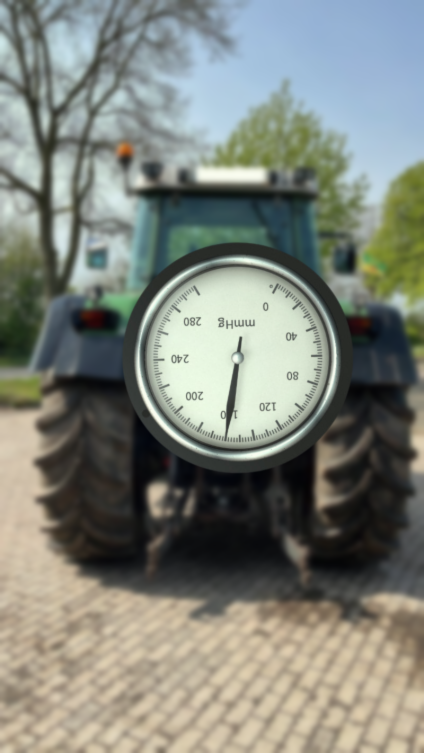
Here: 160
